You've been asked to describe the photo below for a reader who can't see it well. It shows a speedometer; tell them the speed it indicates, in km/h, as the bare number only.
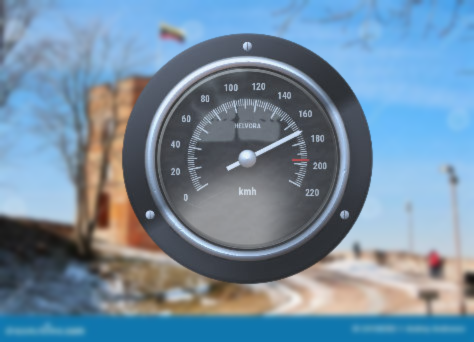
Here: 170
